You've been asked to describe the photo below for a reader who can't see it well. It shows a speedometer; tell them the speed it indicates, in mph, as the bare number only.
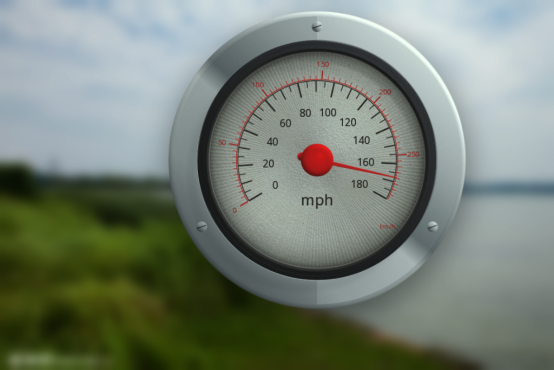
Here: 167.5
